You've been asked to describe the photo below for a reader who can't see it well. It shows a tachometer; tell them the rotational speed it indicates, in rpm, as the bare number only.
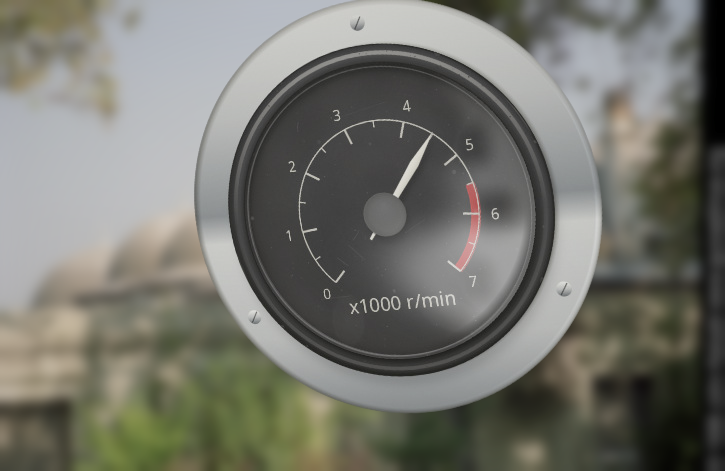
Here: 4500
